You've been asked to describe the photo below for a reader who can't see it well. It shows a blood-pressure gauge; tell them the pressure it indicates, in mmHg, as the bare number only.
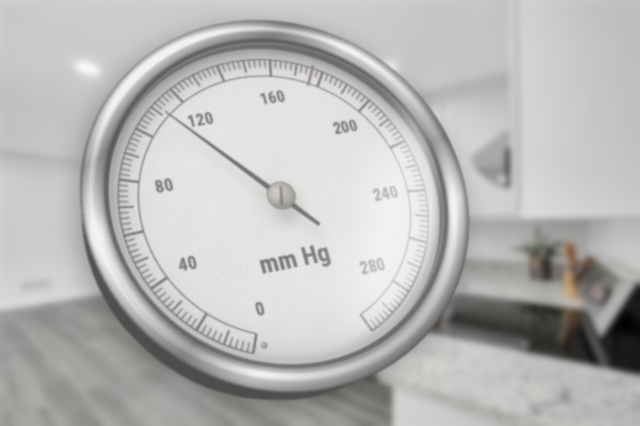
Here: 110
